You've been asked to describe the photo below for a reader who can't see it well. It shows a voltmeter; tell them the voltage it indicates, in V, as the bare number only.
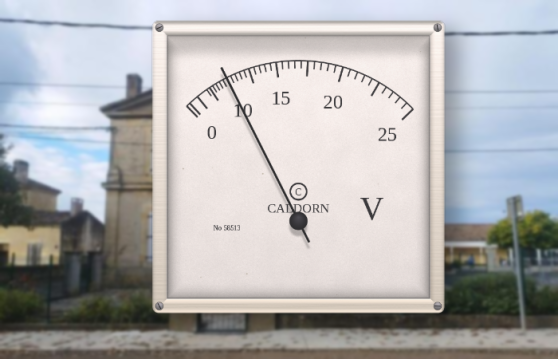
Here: 10
